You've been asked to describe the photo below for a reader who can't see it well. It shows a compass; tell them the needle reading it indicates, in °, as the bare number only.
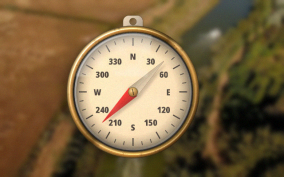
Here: 225
